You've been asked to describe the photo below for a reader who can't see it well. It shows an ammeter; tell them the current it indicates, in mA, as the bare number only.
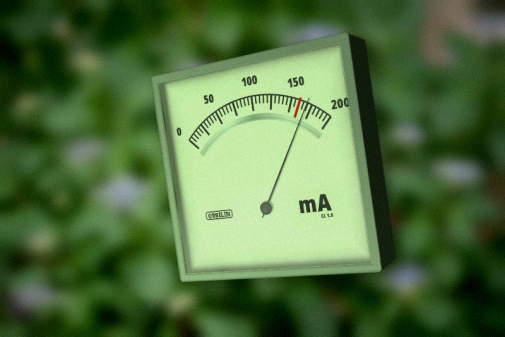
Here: 170
